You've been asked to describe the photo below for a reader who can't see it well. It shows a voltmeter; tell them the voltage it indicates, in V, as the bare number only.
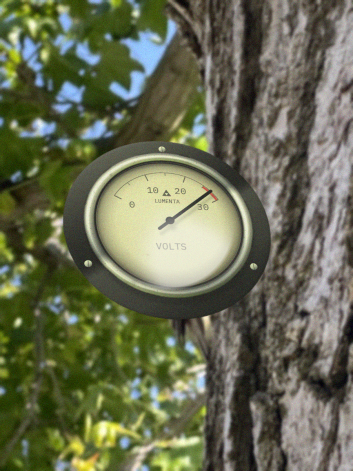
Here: 27.5
